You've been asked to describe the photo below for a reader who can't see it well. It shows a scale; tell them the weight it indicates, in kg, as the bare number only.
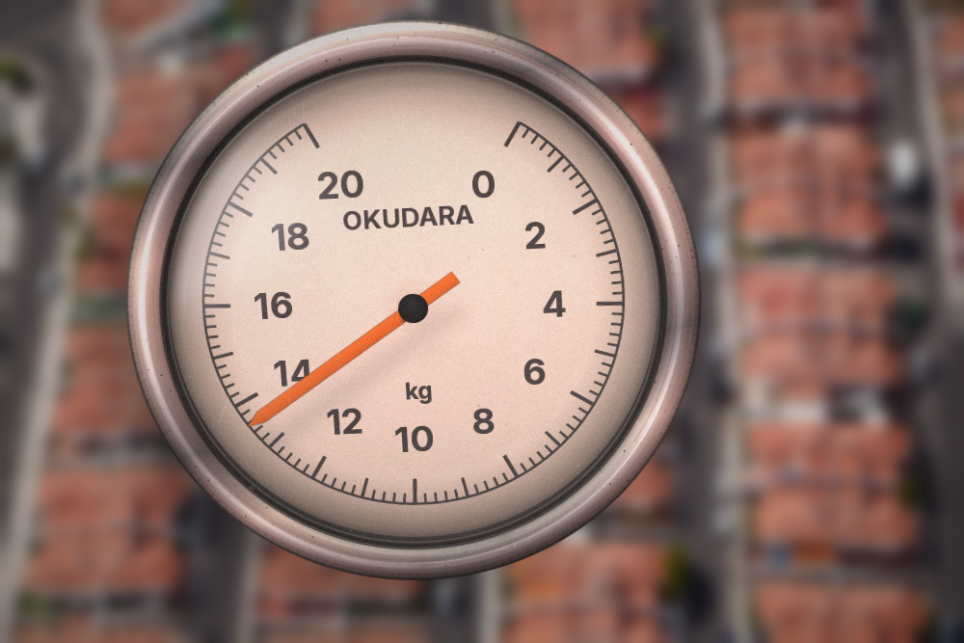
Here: 13.6
